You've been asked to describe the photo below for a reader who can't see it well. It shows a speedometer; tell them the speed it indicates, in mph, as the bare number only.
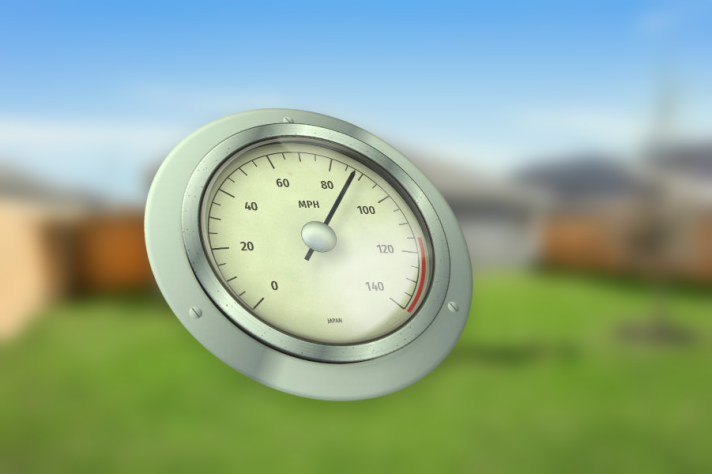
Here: 87.5
